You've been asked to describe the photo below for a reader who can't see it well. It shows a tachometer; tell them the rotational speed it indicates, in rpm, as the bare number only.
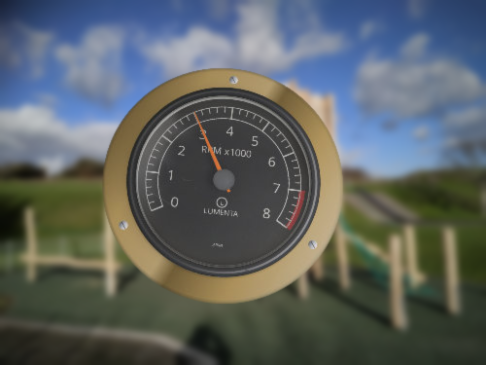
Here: 3000
